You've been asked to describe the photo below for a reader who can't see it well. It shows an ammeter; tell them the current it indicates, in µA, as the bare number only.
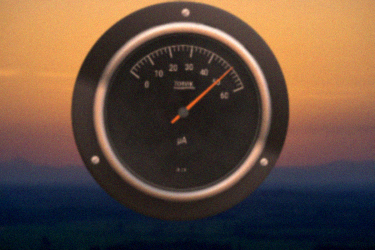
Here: 50
